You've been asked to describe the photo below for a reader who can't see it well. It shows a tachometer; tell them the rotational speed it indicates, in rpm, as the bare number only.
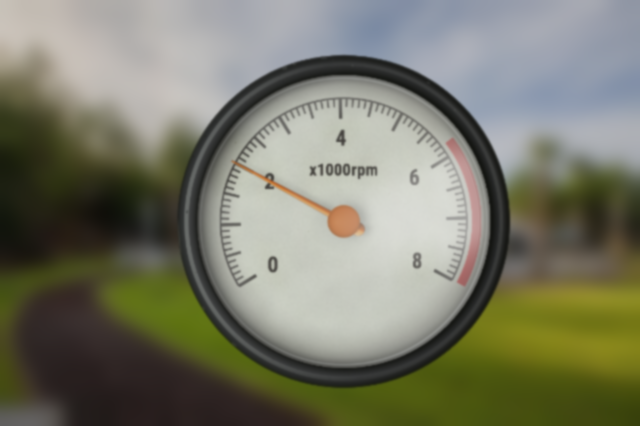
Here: 2000
